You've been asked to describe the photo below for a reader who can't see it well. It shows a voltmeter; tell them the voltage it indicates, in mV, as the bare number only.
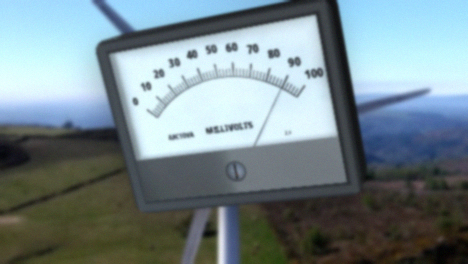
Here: 90
